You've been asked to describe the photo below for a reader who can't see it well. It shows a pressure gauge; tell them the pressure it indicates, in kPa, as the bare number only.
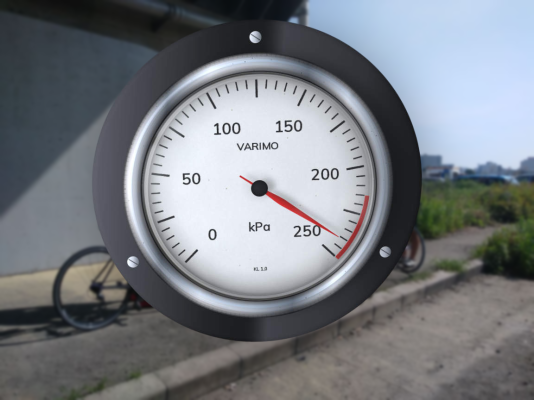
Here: 240
